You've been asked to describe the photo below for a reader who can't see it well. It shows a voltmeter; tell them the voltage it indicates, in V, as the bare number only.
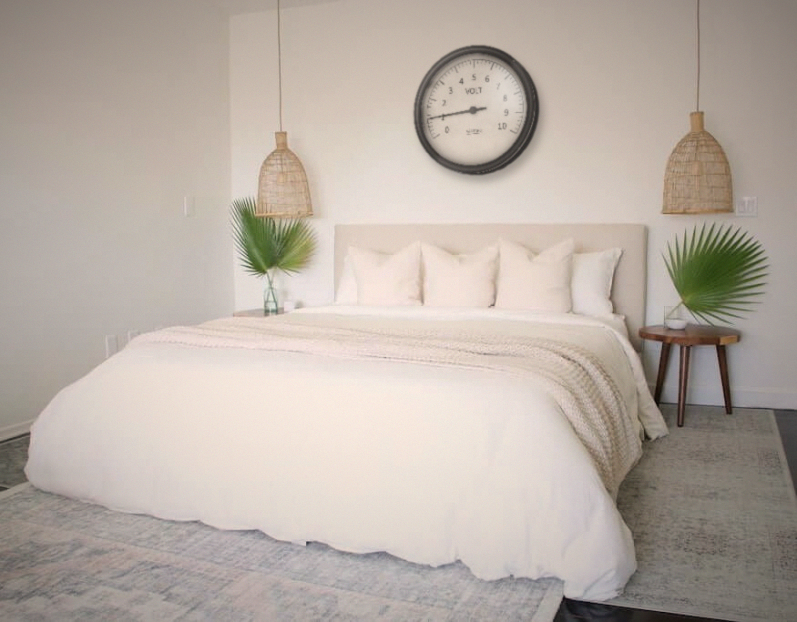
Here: 1
